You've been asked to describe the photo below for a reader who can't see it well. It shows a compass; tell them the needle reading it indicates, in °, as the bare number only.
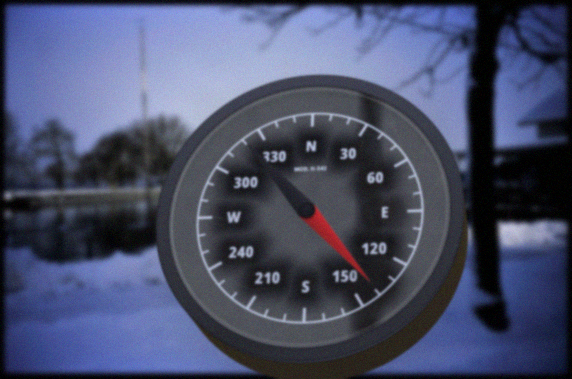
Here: 140
